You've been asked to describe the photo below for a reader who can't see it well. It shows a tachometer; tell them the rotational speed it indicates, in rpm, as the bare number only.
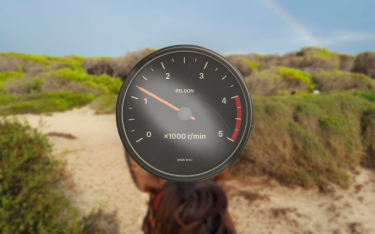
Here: 1250
